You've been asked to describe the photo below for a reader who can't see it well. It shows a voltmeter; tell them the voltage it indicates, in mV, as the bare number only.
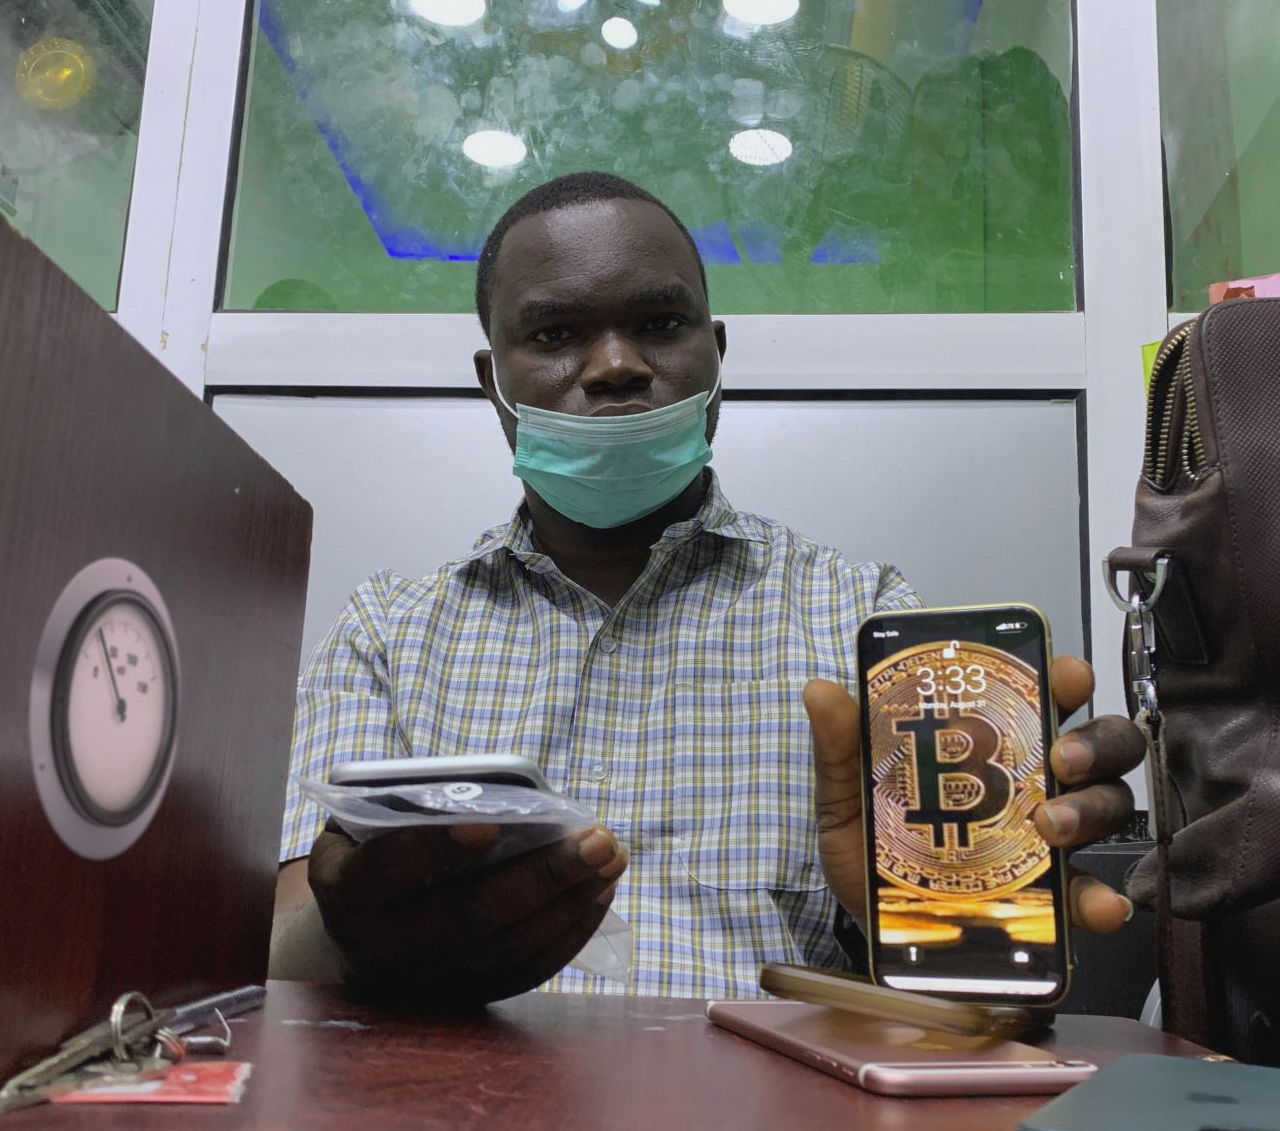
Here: 25
